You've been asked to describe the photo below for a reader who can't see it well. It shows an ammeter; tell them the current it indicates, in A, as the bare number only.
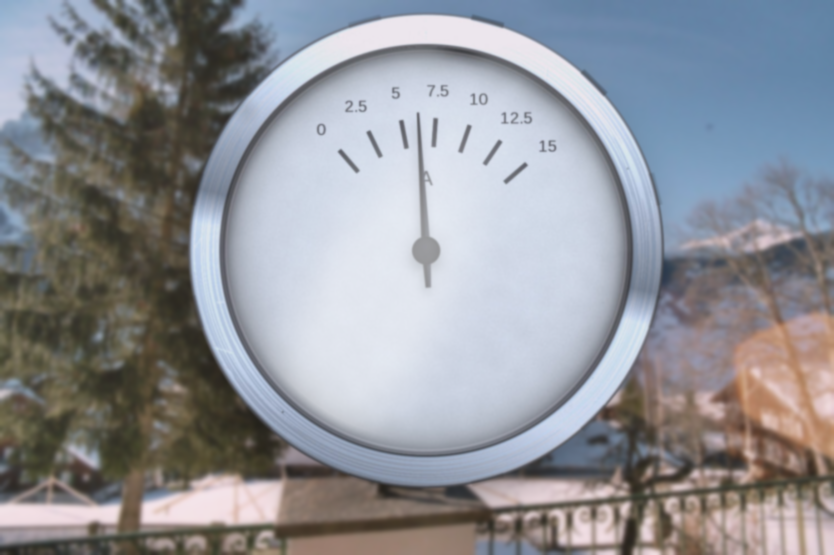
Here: 6.25
